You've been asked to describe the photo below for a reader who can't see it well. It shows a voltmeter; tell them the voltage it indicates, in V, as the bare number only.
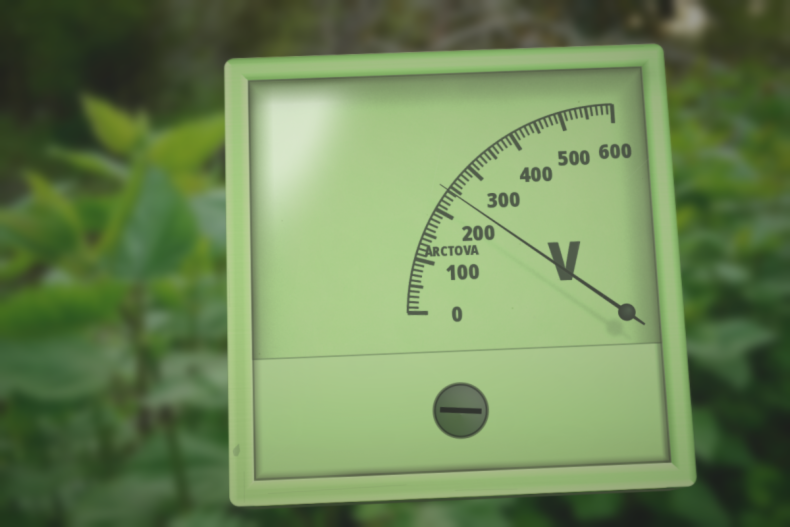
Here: 240
